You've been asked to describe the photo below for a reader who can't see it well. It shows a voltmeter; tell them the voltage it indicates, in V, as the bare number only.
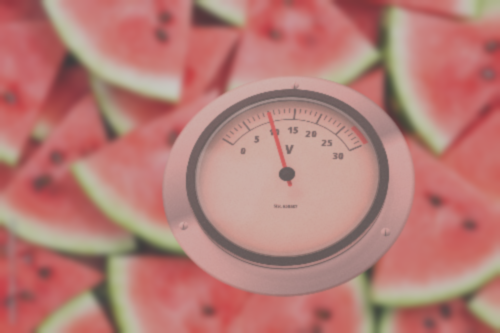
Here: 10
